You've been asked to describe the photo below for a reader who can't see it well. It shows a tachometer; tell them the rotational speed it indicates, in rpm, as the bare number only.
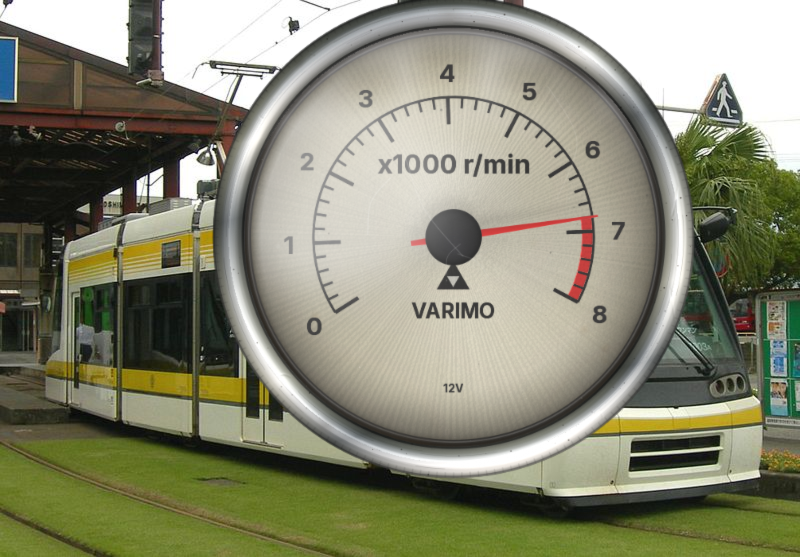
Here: 6800
